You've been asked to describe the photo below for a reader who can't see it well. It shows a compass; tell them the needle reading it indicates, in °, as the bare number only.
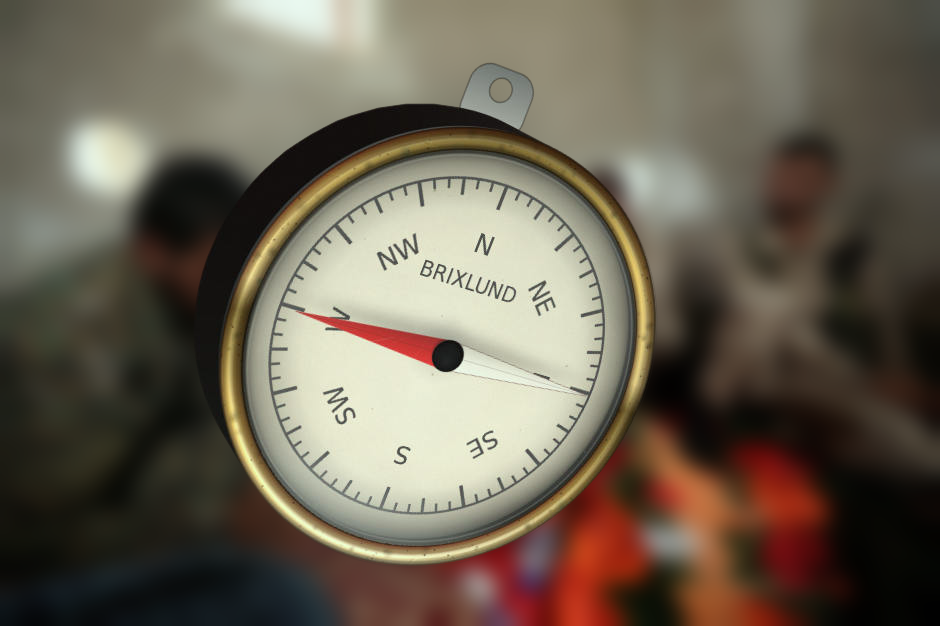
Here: 270
